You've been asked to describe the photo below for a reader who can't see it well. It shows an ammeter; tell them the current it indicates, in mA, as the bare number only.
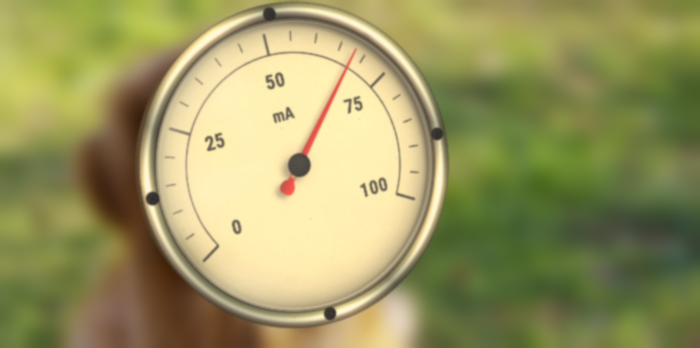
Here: 67.5
